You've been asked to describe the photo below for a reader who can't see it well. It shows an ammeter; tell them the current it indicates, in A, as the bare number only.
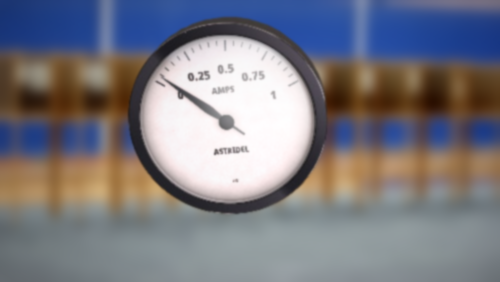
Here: 0.05
